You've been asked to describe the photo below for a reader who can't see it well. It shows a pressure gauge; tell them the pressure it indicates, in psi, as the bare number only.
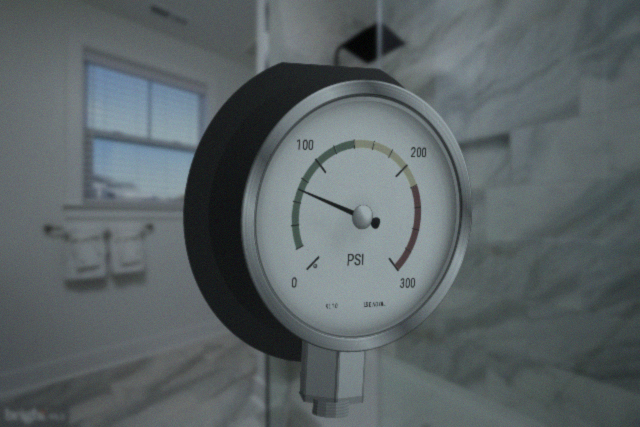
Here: 70
